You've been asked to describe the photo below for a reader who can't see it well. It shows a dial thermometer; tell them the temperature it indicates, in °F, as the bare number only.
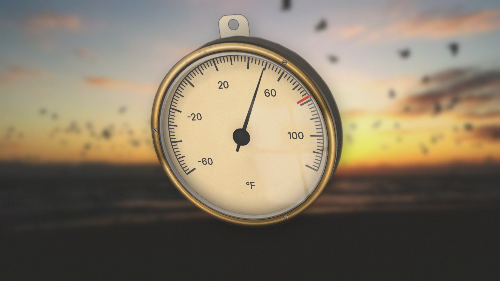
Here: 50
